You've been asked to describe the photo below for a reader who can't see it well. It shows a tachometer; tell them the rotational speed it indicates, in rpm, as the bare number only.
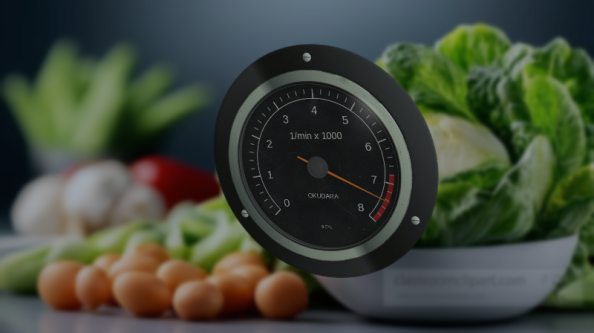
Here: 7400
